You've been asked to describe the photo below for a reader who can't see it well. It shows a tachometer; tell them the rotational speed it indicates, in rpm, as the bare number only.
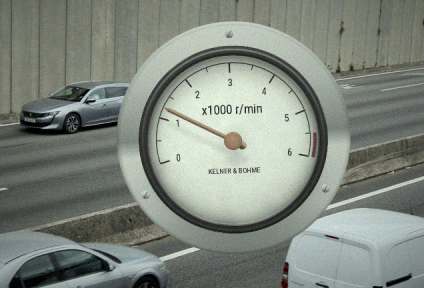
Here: 1250
